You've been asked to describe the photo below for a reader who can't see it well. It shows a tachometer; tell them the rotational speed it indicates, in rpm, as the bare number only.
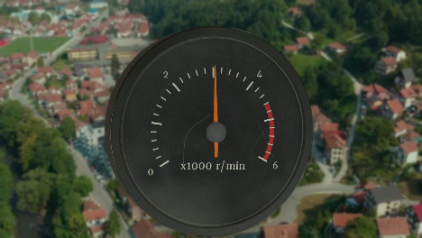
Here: 3000
